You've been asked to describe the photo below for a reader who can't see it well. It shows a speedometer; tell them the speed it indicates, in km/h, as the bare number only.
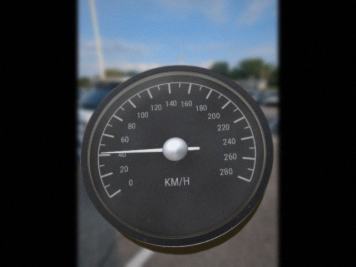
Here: 40
